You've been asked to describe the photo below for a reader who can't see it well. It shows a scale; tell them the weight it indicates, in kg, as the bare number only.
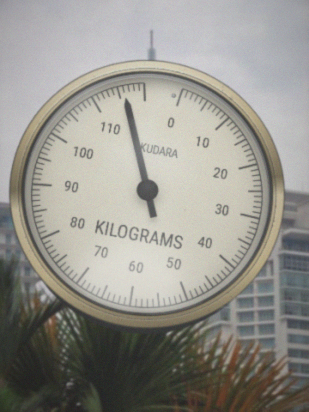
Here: 116
